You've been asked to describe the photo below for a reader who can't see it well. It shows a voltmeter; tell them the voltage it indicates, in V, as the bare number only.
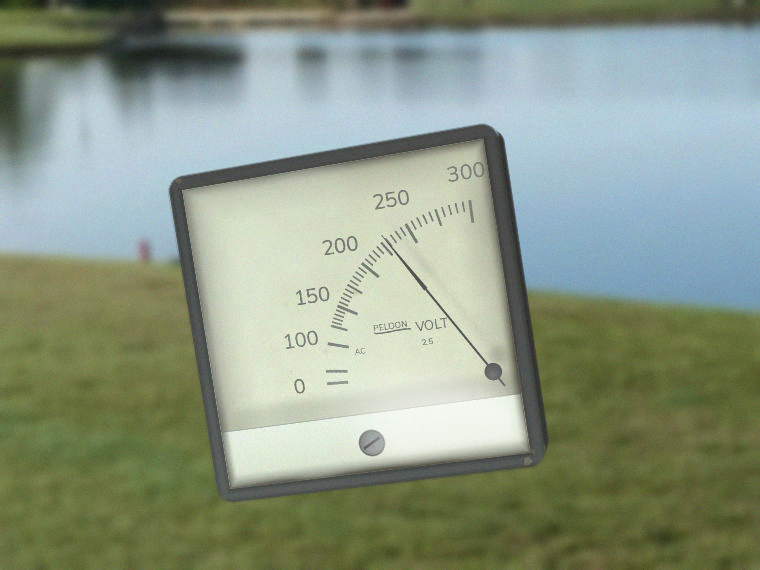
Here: 230
